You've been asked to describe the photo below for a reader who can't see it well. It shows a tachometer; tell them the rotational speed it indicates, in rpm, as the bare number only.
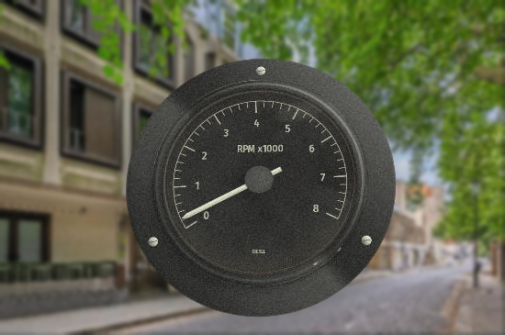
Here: 200
